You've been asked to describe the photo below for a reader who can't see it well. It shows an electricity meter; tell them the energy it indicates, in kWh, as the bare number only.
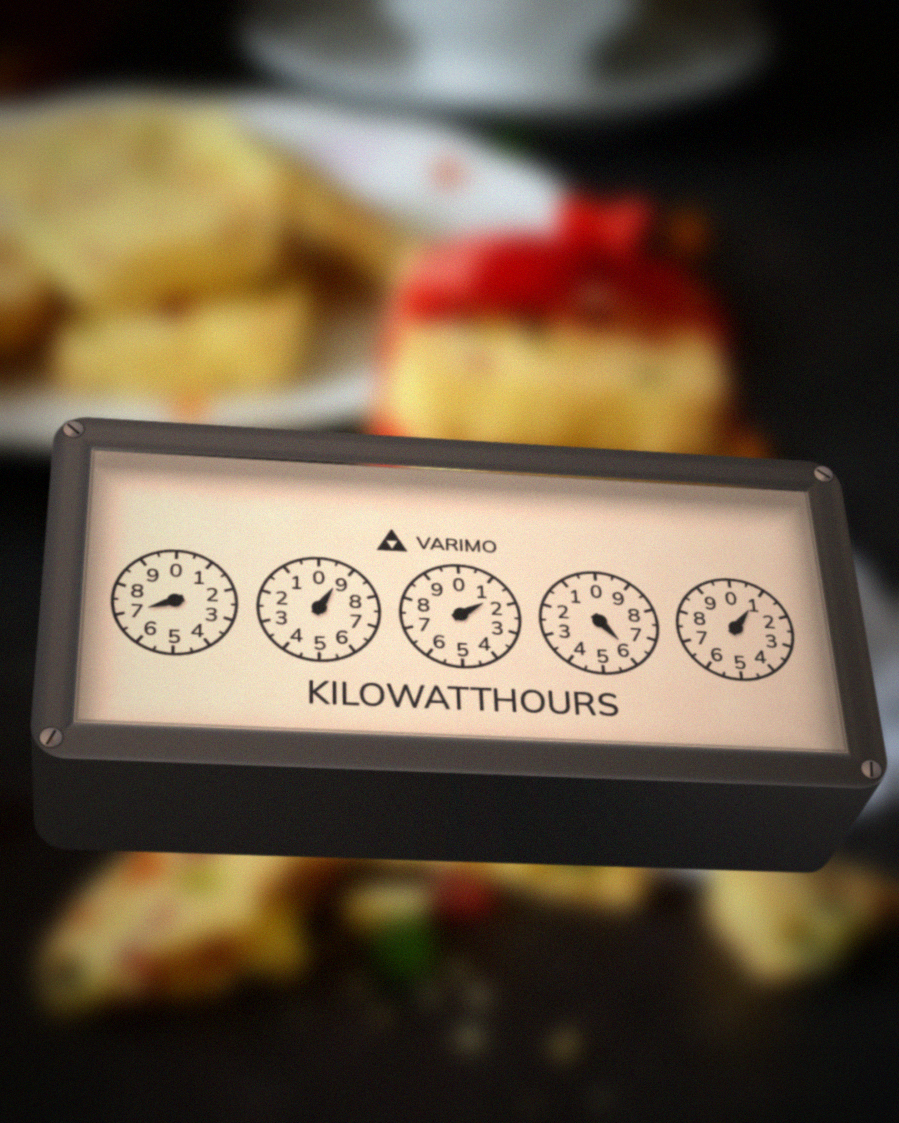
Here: 69161
